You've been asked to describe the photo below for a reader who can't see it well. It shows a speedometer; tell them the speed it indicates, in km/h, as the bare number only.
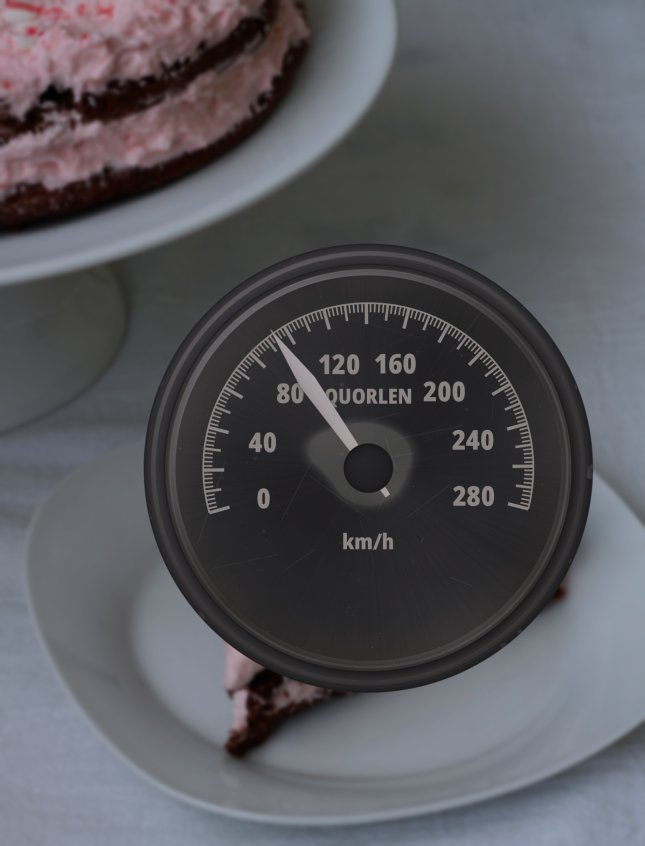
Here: 94
